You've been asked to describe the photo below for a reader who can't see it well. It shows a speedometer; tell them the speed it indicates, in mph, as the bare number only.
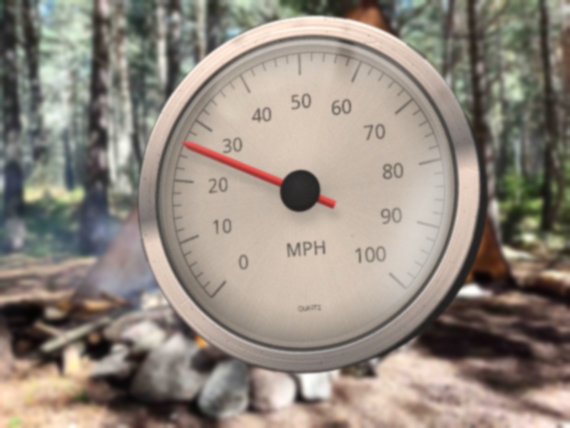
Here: 26
